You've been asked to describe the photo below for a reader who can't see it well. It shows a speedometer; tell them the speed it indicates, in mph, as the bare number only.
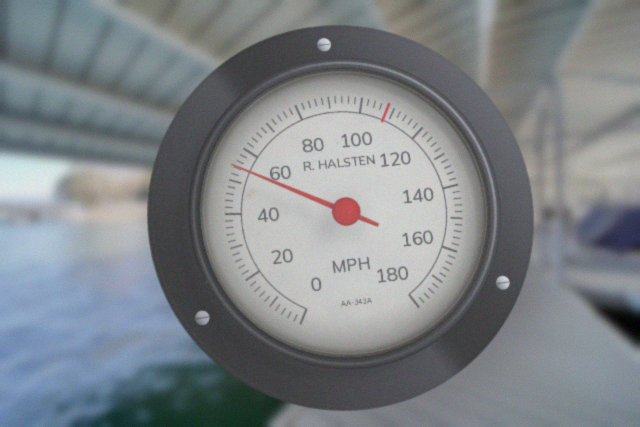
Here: 54
